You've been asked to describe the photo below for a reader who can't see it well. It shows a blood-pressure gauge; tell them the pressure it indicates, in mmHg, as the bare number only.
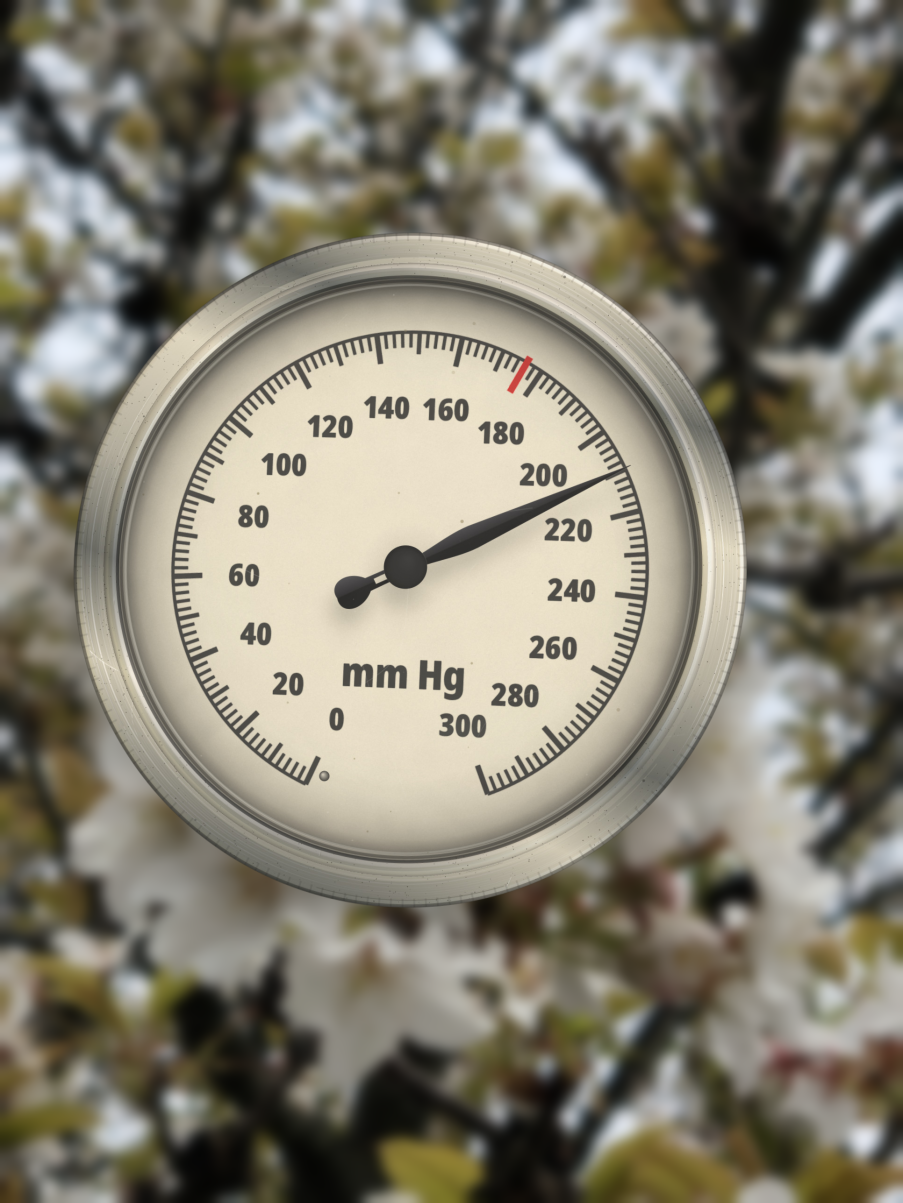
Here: 210
